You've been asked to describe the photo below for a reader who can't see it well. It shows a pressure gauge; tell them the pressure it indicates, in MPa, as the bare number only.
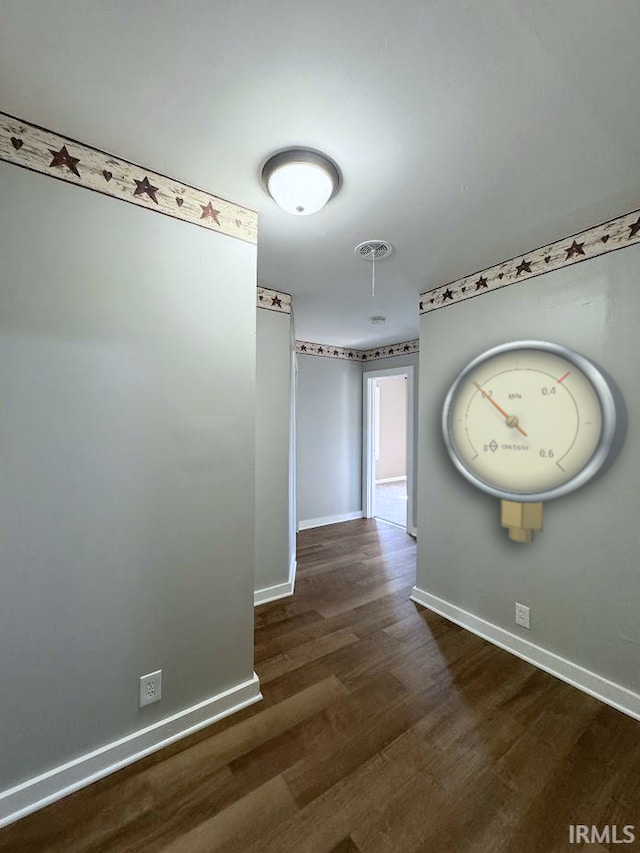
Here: 0.2
